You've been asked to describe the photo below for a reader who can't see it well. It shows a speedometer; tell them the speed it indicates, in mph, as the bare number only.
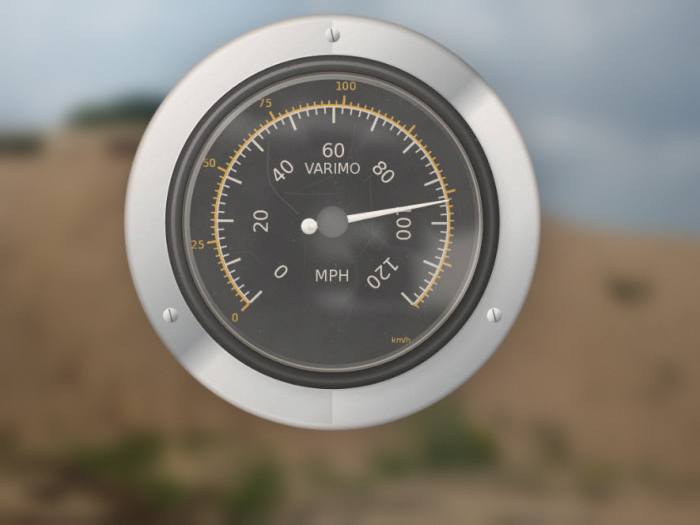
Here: 95
